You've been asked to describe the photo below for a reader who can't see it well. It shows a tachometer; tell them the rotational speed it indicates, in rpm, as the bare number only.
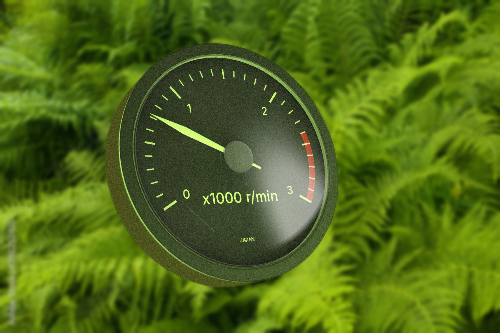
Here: 700
